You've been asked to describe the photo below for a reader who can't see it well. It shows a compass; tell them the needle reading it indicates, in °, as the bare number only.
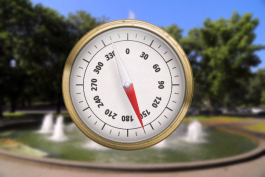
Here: 160
